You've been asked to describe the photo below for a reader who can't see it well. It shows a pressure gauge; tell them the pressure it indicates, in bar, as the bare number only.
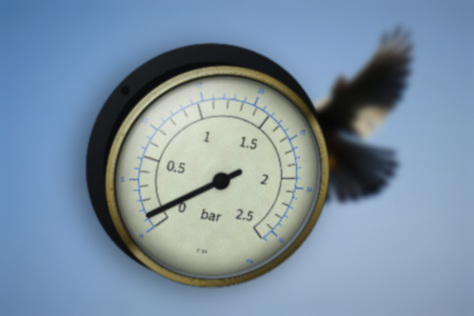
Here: 0.1
